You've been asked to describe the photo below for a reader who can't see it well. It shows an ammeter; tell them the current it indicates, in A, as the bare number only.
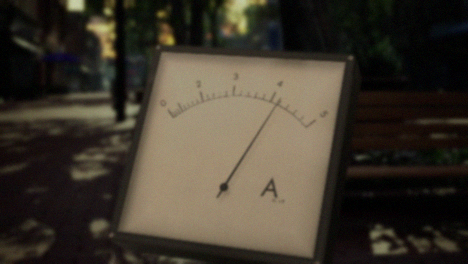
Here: 4.2
